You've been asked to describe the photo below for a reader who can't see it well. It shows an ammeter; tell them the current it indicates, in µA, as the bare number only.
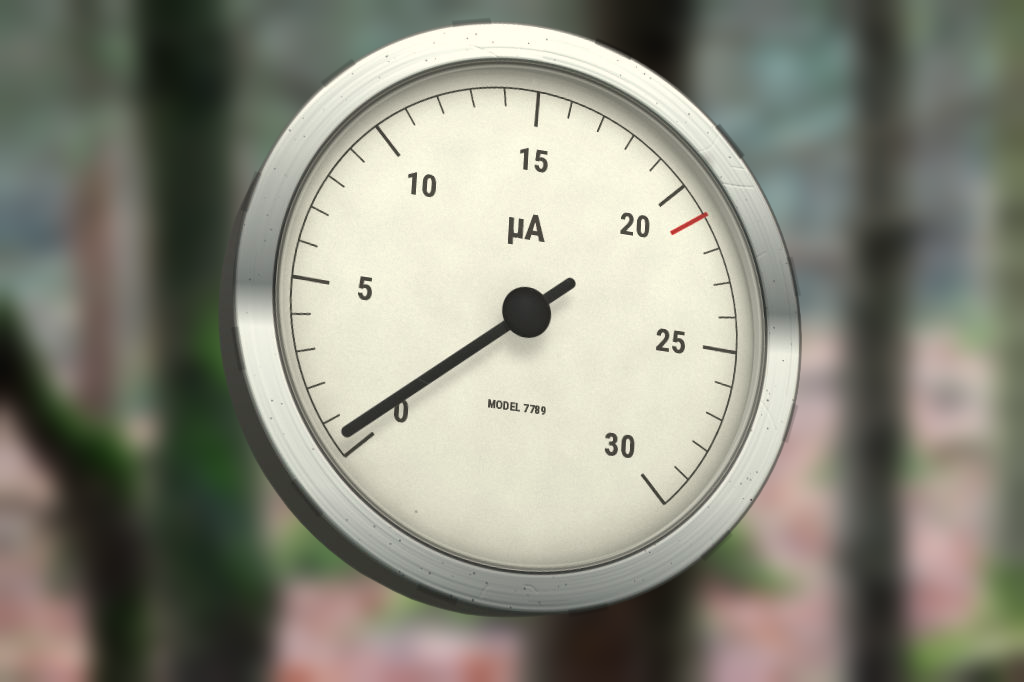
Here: 0.5
